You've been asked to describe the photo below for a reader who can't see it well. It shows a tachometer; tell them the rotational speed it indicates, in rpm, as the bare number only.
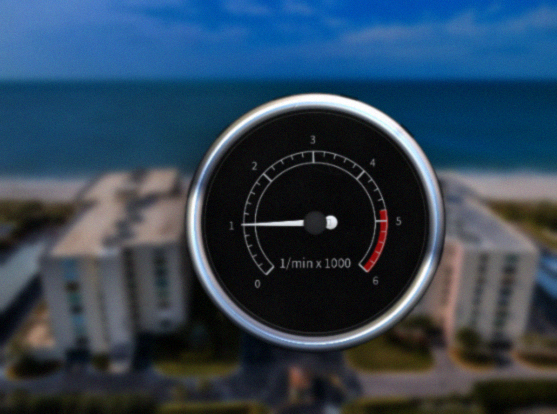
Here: 1000
